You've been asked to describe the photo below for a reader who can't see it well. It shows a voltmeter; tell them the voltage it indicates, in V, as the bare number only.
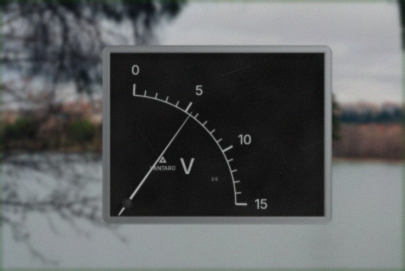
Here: 5.5
